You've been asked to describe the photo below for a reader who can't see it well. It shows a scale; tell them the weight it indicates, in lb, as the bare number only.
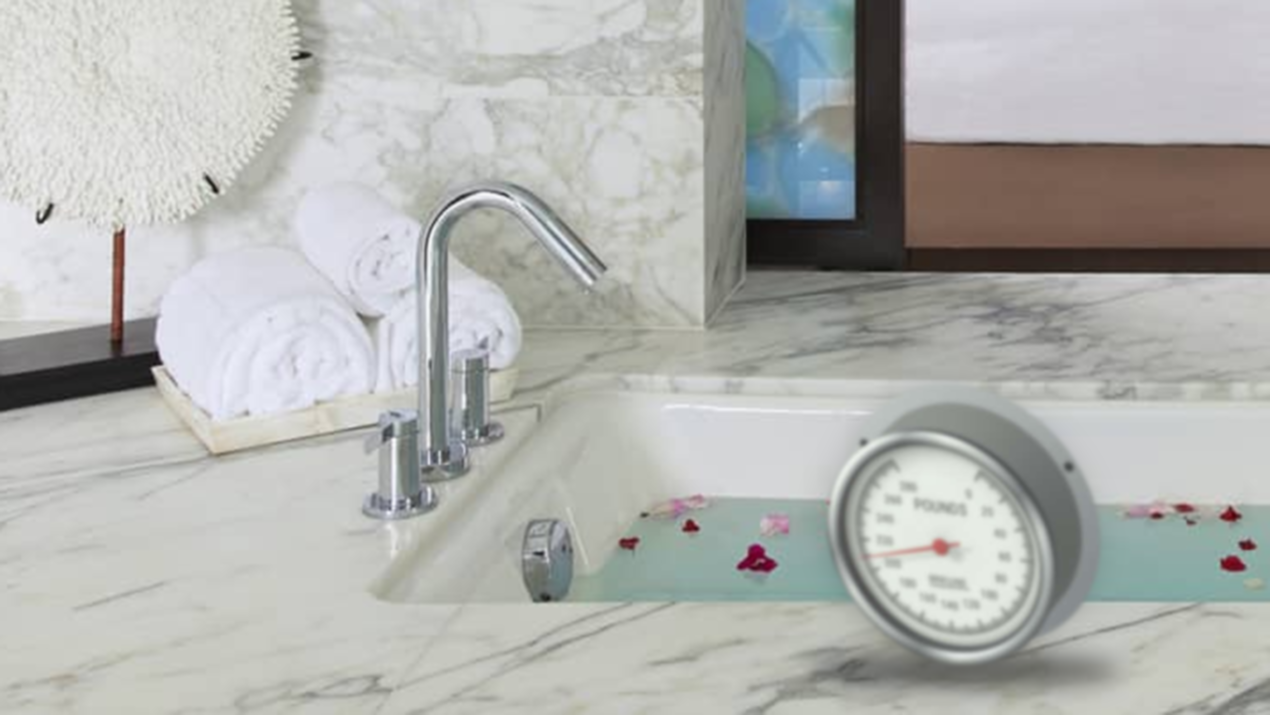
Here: 210
